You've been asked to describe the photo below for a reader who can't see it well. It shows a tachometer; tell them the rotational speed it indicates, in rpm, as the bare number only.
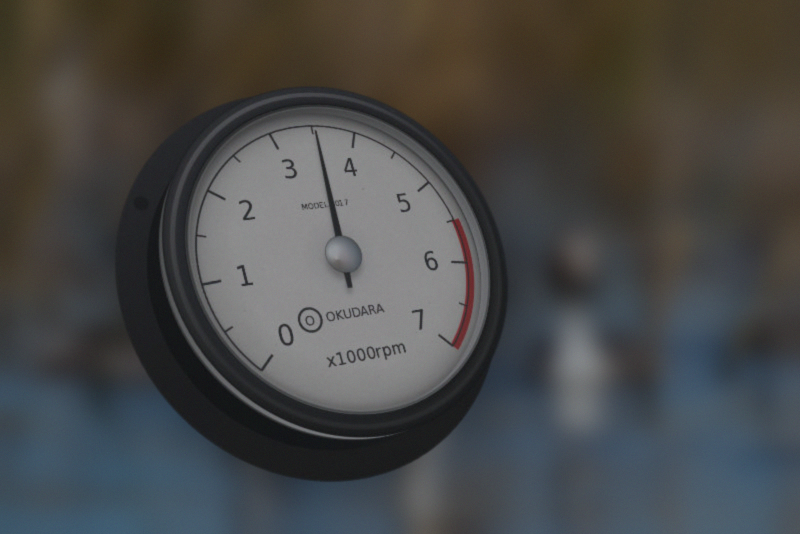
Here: 3500
